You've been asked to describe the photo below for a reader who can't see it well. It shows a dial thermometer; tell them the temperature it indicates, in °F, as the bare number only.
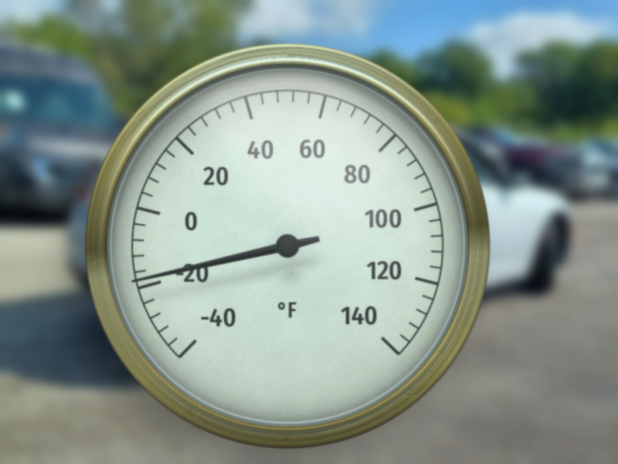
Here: -18
